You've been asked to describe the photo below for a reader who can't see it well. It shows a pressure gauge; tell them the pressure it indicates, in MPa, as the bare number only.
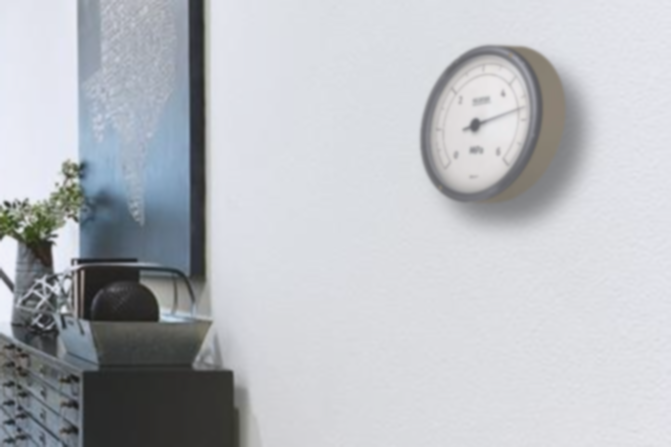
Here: 4.75
